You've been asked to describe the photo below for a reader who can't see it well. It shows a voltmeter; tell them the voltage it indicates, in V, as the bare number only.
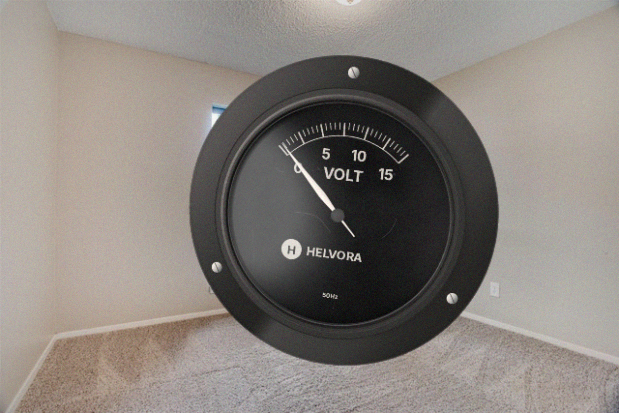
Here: 0.5
